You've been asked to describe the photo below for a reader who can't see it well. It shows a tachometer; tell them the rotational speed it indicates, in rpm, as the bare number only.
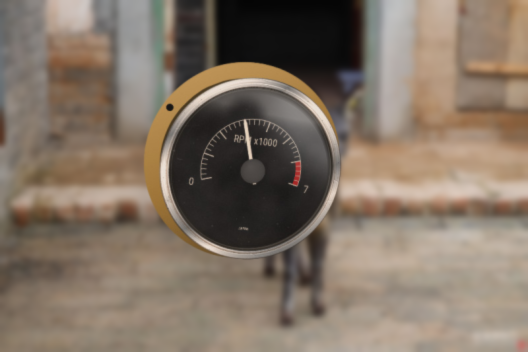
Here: 3000
